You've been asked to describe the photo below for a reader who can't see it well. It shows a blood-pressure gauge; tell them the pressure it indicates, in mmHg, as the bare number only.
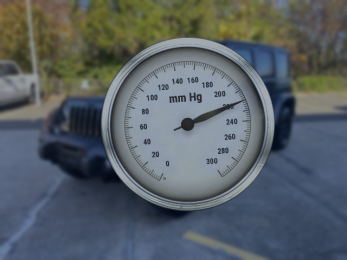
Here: 220
